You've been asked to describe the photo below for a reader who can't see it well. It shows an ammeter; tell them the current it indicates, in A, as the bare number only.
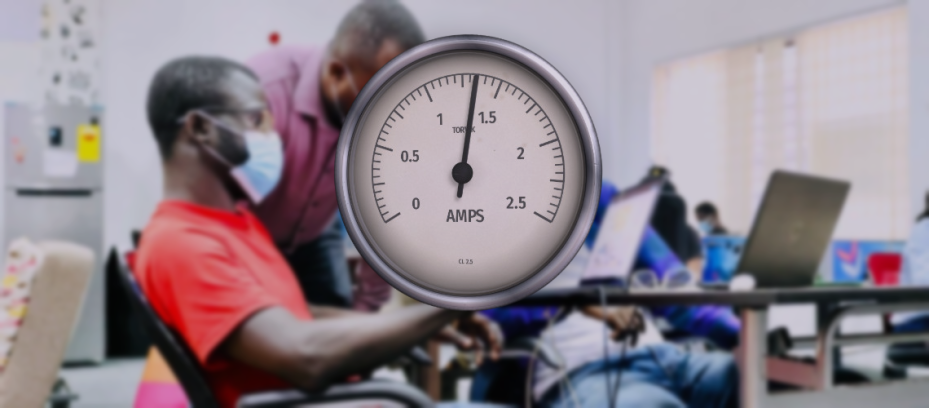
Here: 1.35
